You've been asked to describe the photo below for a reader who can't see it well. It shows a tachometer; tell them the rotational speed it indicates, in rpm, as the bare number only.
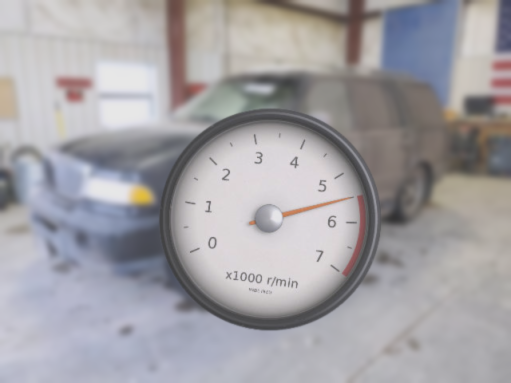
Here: 5500
